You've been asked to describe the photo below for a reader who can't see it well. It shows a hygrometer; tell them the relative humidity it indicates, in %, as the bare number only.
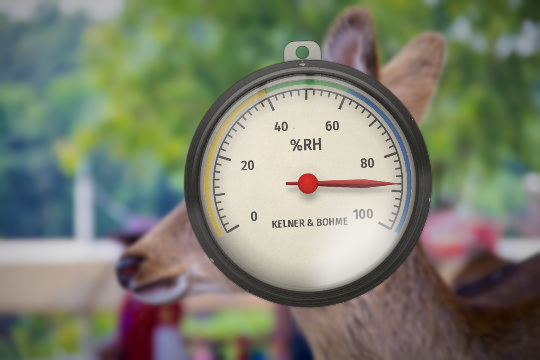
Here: 88
